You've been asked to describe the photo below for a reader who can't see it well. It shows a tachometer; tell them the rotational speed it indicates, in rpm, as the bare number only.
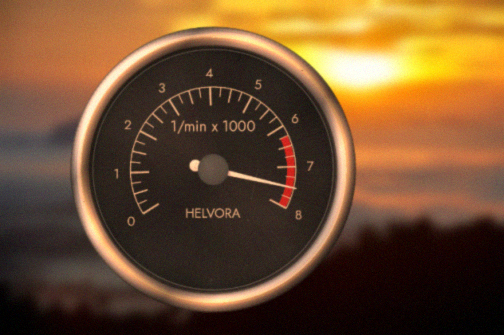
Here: 7500
